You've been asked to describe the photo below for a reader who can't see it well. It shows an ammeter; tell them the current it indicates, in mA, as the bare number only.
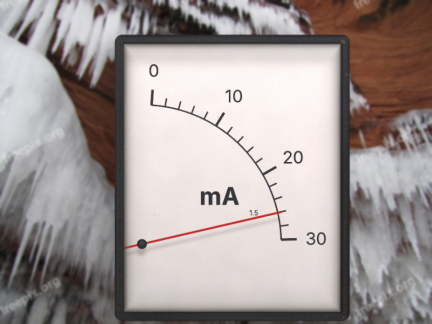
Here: 26
